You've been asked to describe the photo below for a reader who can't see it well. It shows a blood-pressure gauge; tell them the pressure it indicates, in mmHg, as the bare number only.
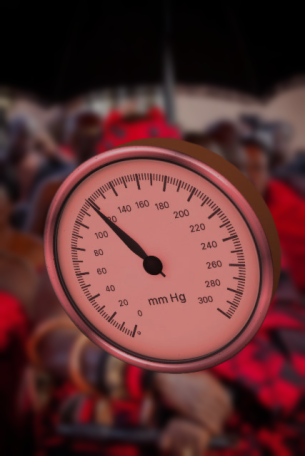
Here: 120
